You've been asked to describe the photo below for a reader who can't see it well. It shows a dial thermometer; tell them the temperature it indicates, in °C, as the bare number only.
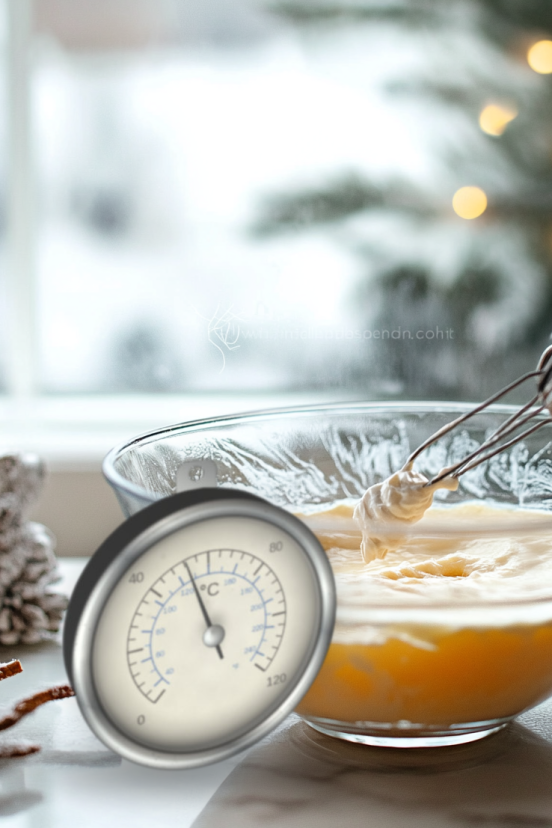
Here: 52
